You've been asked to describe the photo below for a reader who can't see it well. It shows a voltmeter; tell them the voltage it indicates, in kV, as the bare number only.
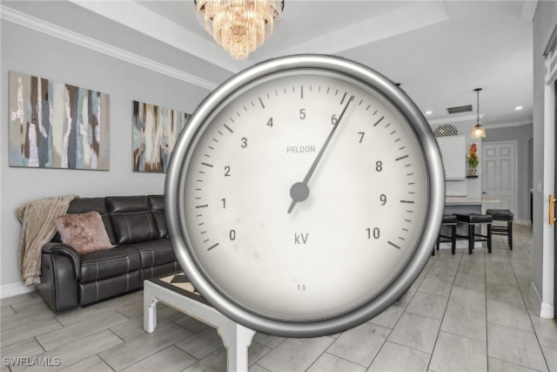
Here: 6.2
